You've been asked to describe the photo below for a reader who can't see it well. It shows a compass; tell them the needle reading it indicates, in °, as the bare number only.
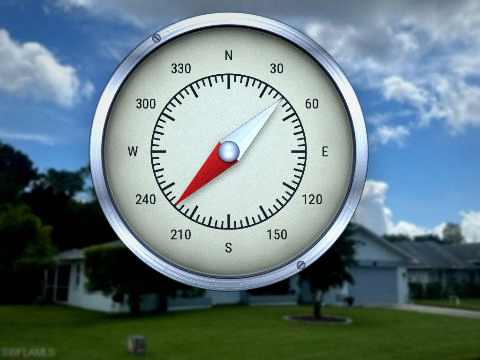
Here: 225
